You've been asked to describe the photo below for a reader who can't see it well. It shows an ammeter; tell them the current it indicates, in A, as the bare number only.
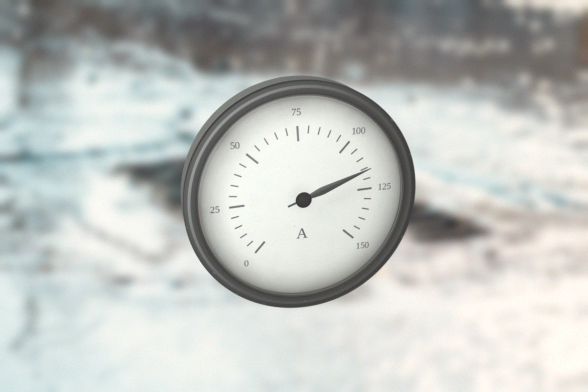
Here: 115
